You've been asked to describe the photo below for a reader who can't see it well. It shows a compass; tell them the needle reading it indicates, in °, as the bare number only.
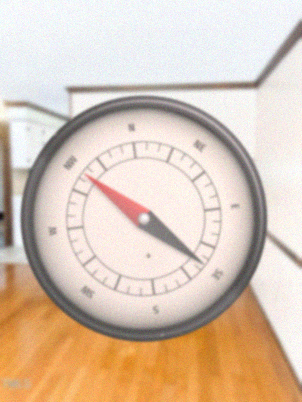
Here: 315
